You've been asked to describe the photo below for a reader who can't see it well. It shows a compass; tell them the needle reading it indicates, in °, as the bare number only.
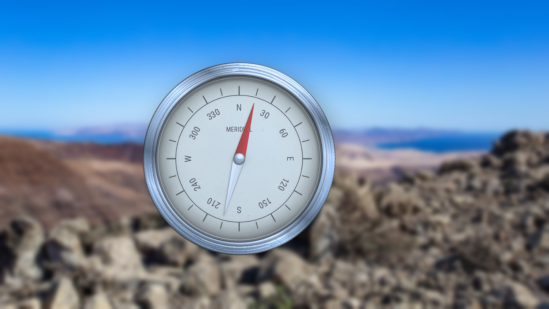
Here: 15
